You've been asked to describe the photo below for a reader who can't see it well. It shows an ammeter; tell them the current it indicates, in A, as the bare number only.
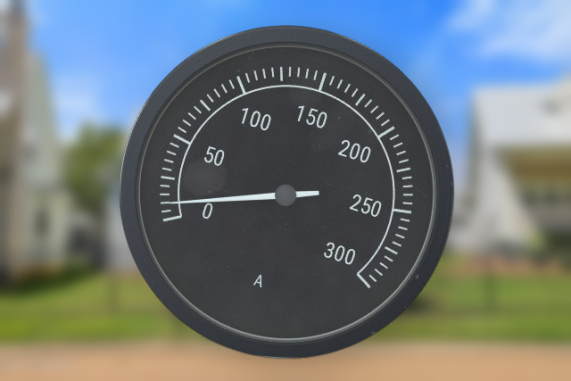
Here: 10
